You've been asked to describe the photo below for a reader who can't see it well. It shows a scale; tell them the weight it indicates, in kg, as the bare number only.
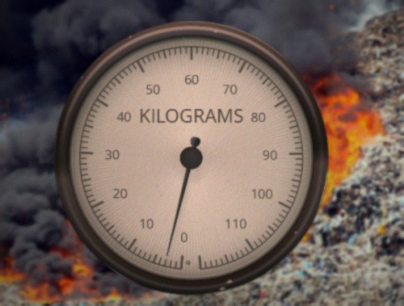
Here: 3
